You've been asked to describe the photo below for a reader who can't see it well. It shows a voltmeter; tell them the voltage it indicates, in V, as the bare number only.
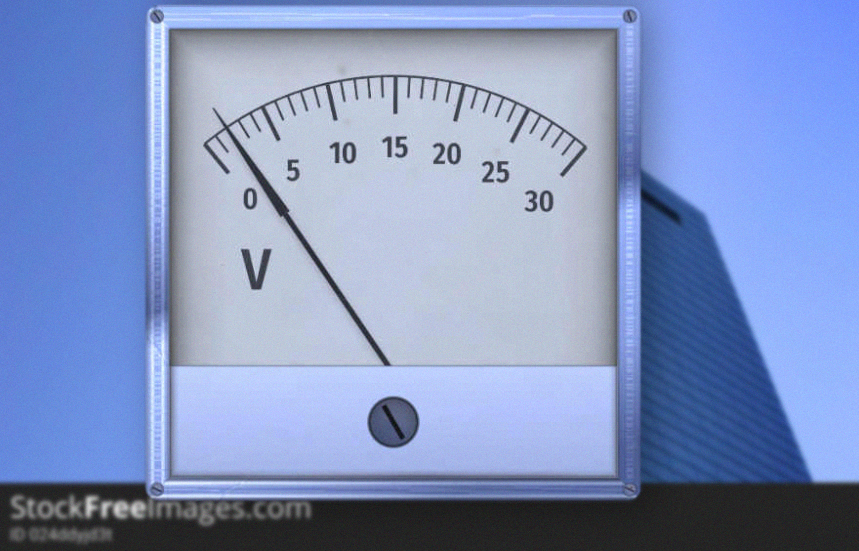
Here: 2
